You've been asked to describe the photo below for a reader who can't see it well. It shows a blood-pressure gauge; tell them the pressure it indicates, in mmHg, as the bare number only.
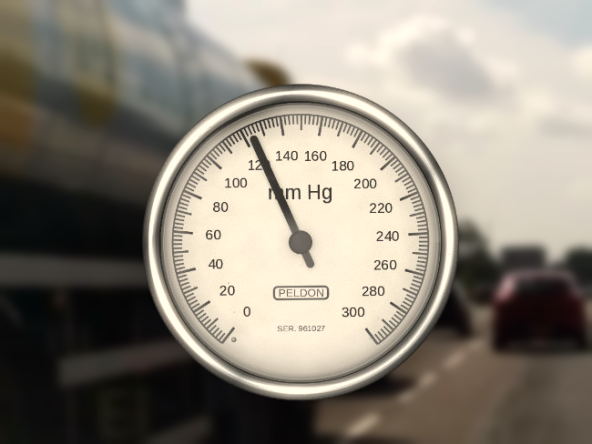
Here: 124
